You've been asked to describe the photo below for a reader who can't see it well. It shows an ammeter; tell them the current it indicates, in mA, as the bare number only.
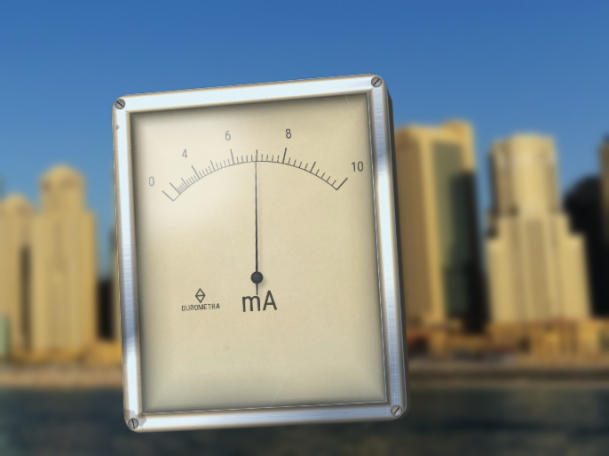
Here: 7
